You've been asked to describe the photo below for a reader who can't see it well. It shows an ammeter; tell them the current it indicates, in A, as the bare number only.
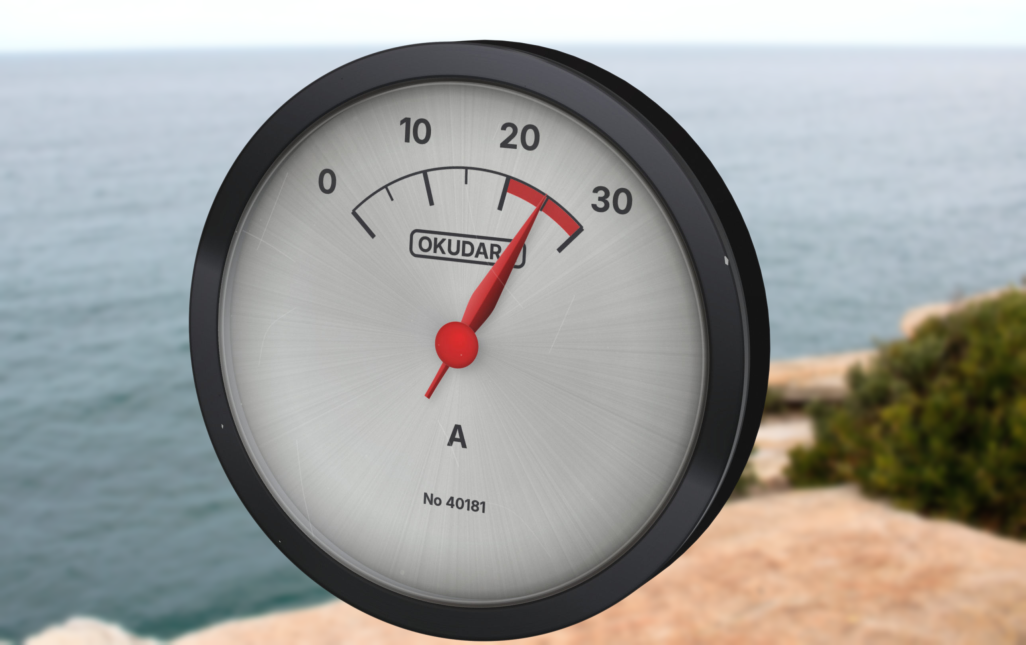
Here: 25
